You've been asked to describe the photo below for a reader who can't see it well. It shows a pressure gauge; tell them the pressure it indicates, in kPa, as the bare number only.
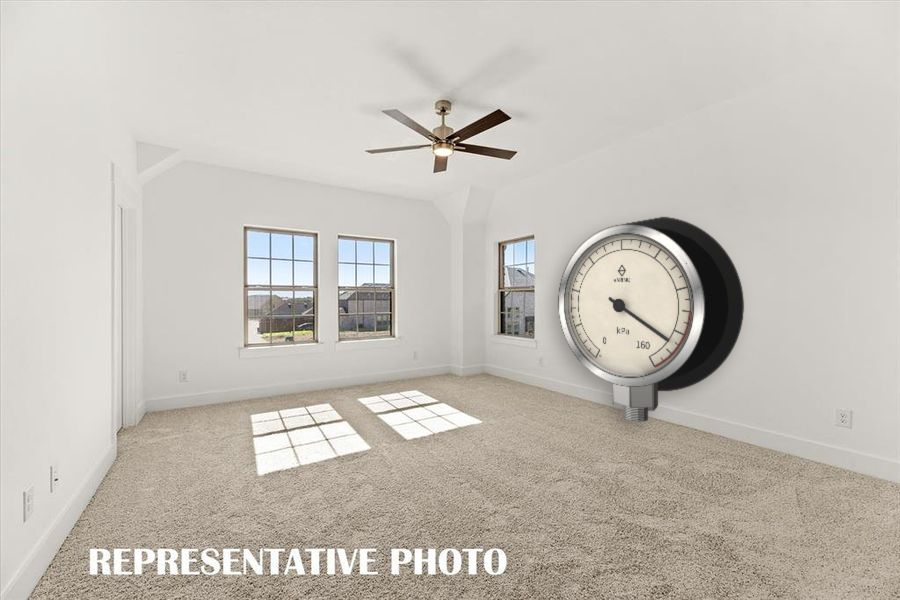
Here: 145
